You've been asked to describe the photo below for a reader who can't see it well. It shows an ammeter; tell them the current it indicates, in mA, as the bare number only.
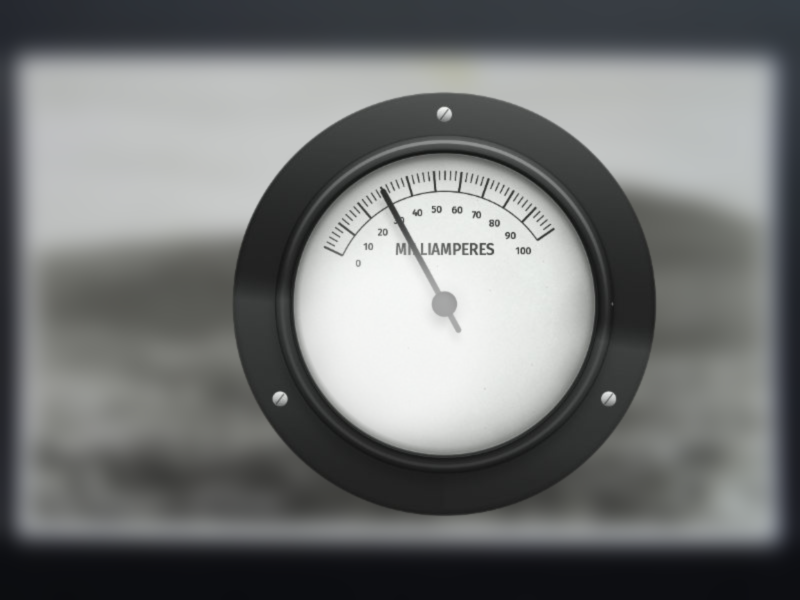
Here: 30
